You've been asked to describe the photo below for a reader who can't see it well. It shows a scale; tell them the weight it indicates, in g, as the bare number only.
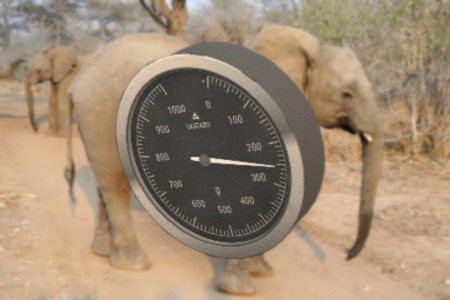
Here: 250
